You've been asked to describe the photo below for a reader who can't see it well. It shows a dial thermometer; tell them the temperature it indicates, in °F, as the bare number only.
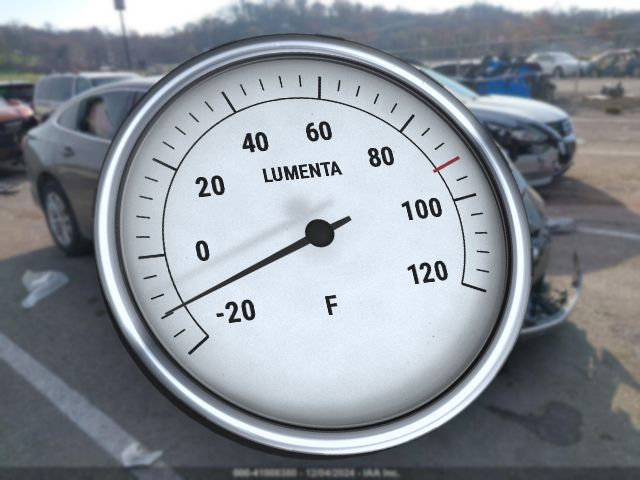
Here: -12
